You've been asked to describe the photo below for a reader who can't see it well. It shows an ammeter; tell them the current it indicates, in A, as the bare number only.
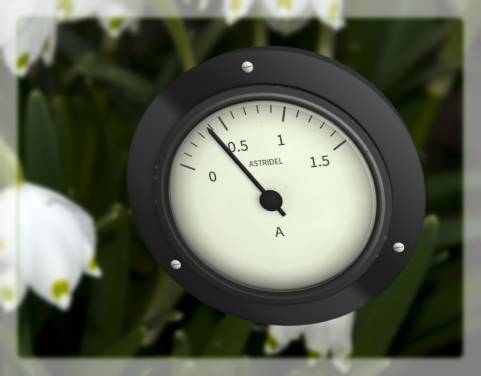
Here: 0.4
